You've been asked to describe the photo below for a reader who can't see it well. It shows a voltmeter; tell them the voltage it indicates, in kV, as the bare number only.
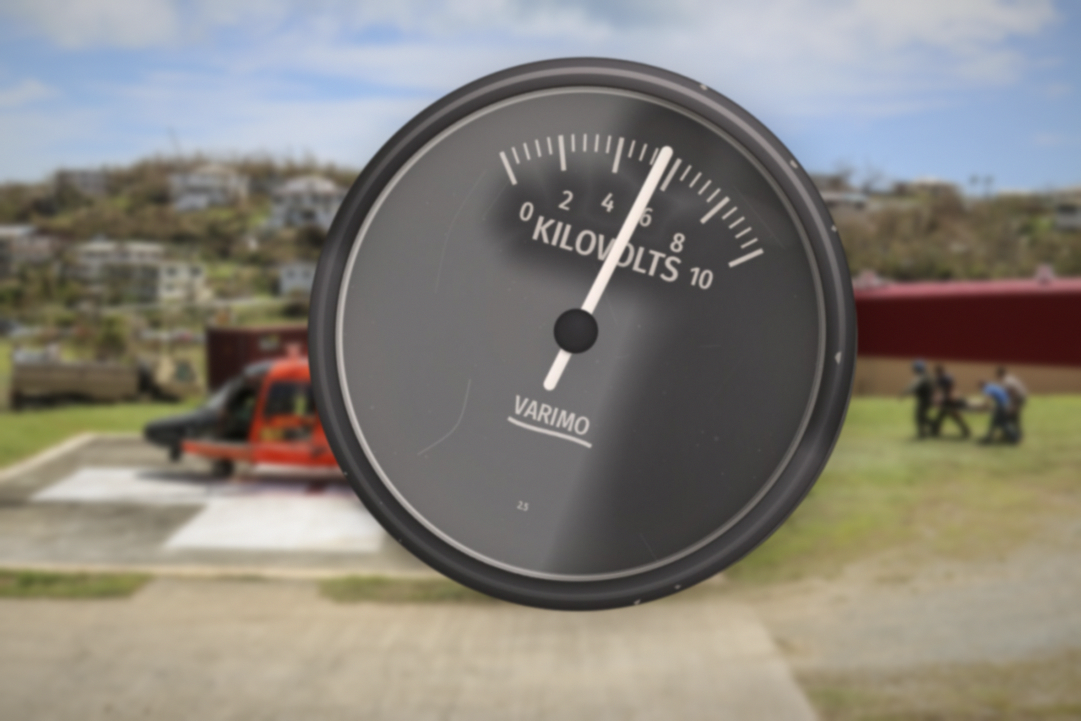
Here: 5.6
